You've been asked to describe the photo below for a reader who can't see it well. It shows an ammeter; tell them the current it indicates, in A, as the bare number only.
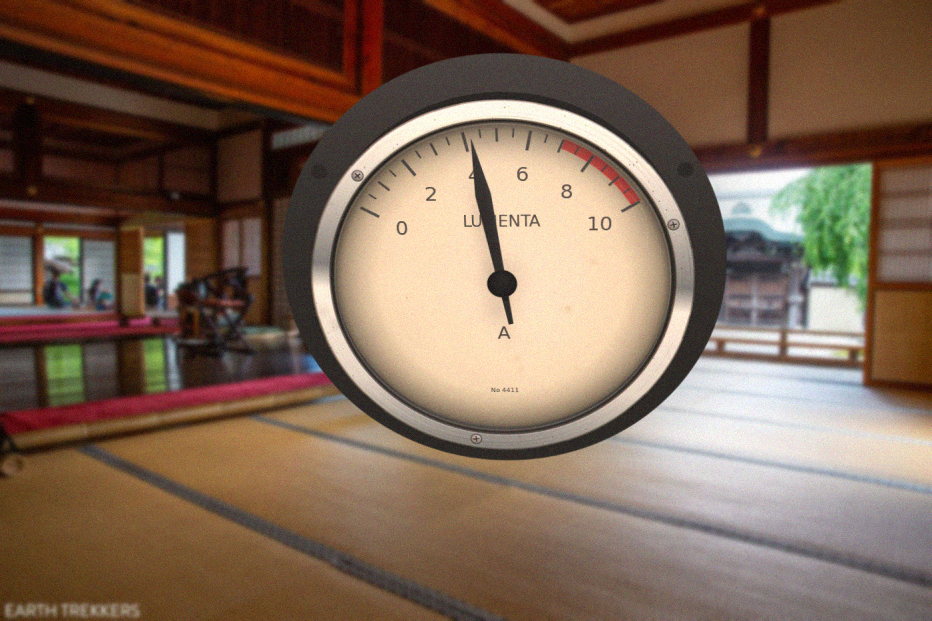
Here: 4.25
